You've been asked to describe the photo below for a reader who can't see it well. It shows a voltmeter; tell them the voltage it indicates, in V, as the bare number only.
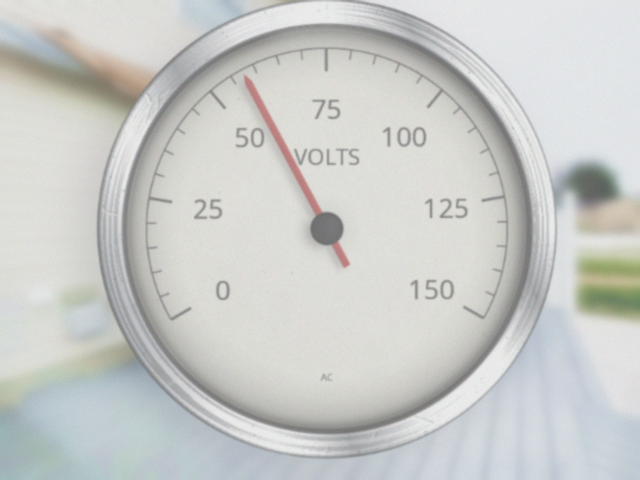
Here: 57.5
